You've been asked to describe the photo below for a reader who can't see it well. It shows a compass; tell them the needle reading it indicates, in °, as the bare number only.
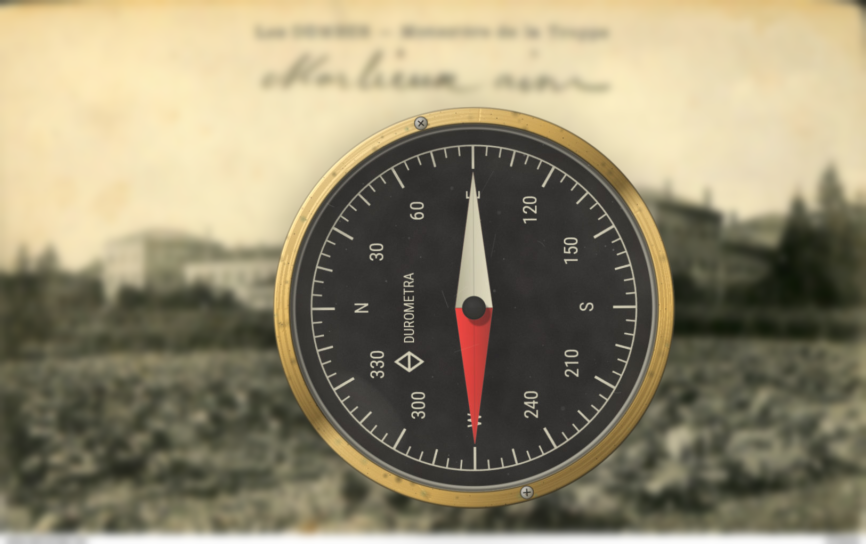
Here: 270
